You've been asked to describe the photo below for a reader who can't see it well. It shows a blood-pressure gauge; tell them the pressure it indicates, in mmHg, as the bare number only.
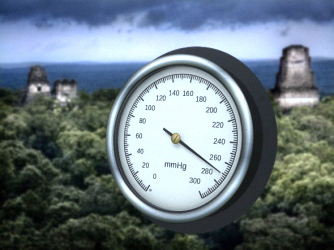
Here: 270
